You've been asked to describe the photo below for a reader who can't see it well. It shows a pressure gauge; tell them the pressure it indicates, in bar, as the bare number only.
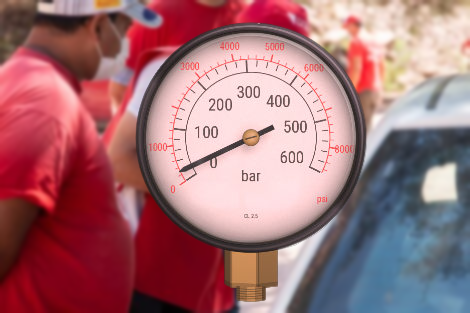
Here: 20
